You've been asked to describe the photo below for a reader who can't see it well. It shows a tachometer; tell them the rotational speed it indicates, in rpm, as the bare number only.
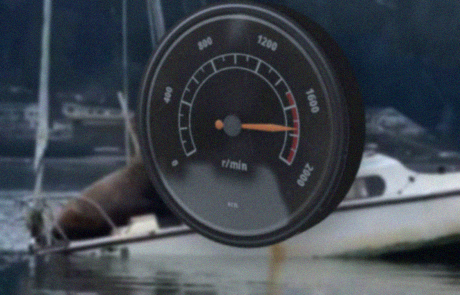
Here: 1750
